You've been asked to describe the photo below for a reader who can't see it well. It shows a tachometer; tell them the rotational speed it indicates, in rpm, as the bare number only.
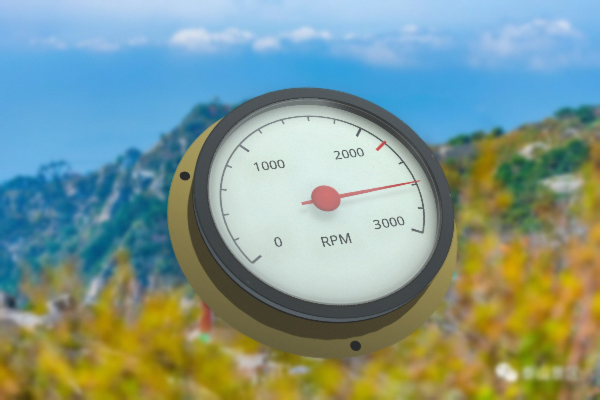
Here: 2600
